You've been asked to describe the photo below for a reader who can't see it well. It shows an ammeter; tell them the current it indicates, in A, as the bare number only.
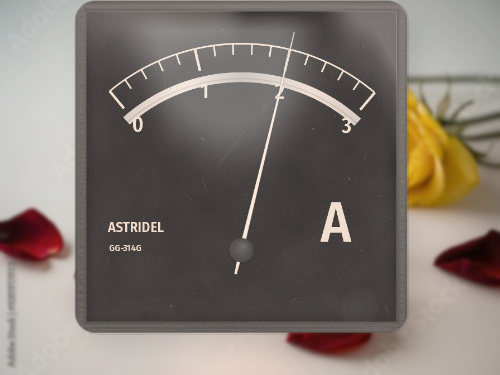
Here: 2
